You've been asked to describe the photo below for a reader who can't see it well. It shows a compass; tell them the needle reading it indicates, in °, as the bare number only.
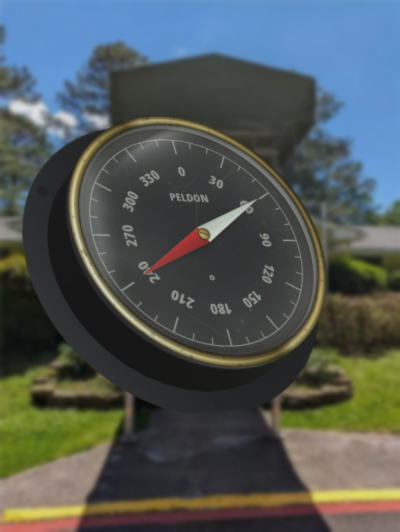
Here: 240
